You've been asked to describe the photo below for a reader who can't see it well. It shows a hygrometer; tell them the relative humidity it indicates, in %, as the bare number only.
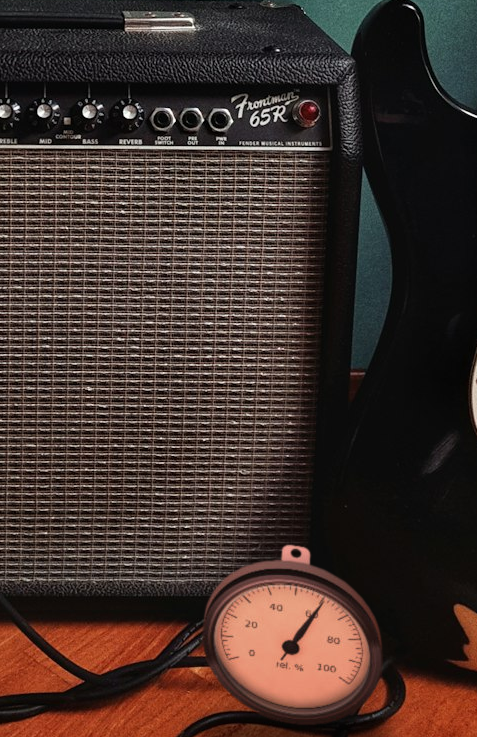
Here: 60
